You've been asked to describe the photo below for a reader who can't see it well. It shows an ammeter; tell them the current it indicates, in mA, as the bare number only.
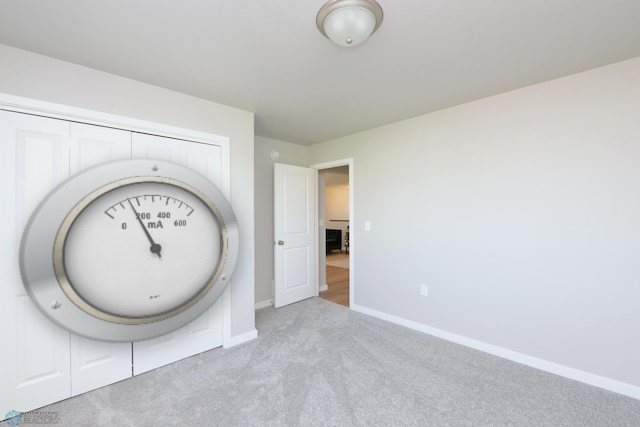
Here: 150
